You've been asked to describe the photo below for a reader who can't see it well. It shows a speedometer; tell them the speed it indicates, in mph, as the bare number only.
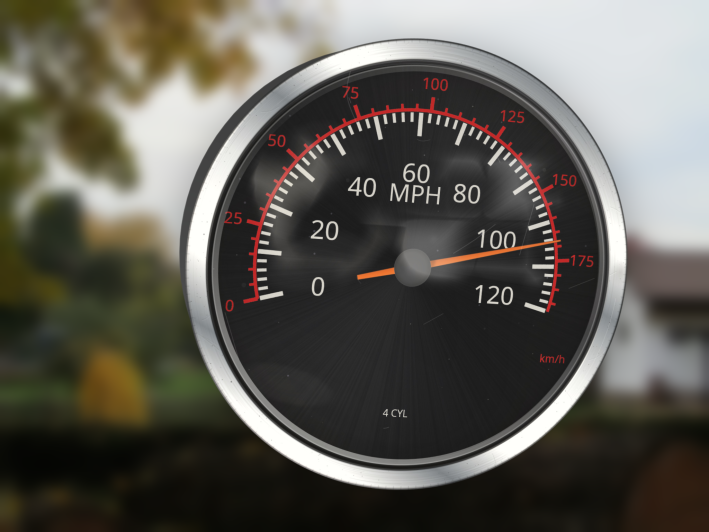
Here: 104
